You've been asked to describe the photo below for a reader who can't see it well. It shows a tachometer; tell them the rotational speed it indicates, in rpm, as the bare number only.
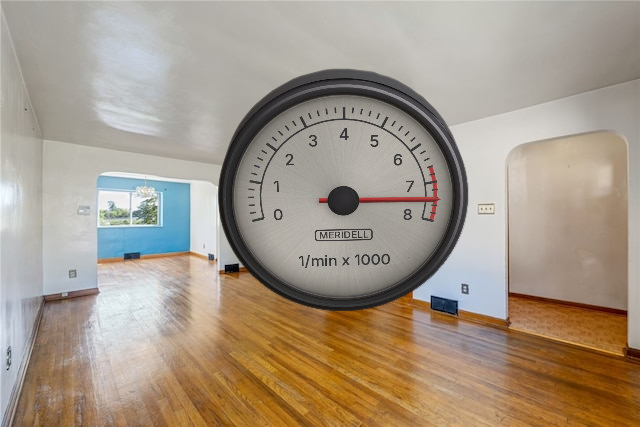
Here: 7400
